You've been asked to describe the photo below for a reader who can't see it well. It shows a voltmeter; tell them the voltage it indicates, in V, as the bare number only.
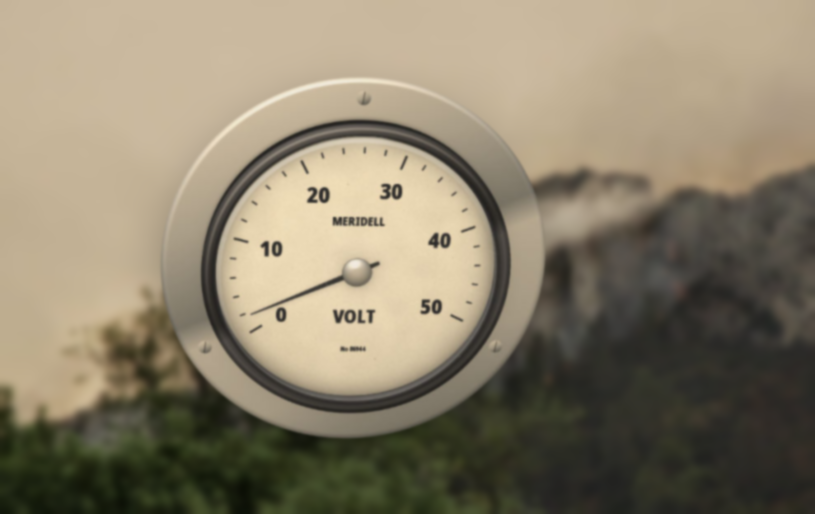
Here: 2
